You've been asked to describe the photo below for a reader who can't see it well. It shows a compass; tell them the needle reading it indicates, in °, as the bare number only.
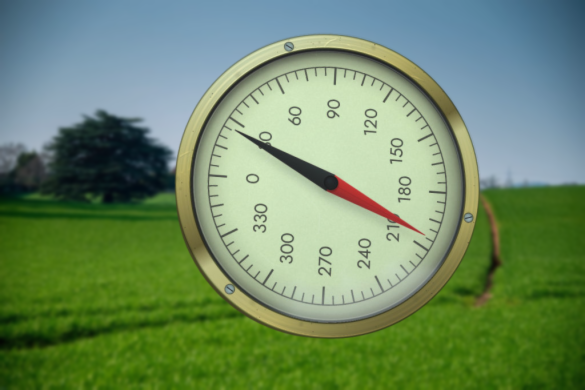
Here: 205
